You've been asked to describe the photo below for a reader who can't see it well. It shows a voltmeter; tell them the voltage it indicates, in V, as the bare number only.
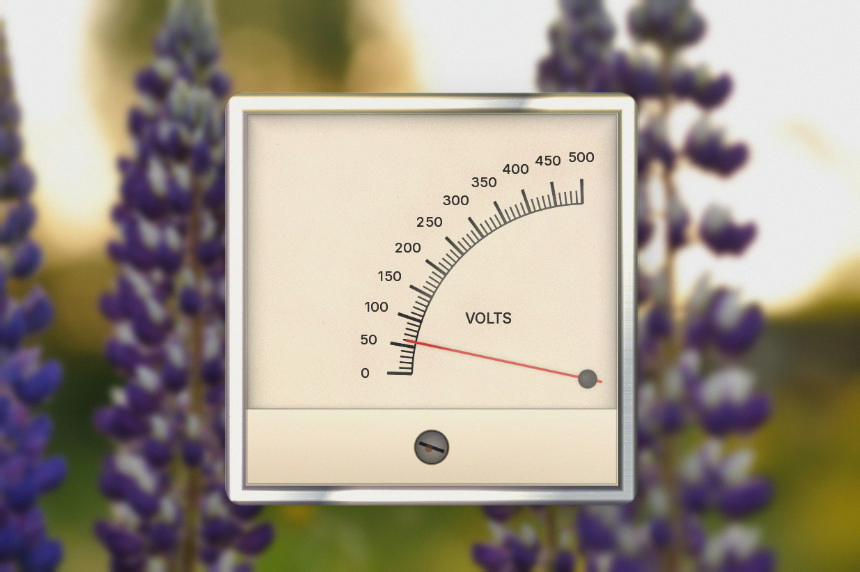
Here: 60
